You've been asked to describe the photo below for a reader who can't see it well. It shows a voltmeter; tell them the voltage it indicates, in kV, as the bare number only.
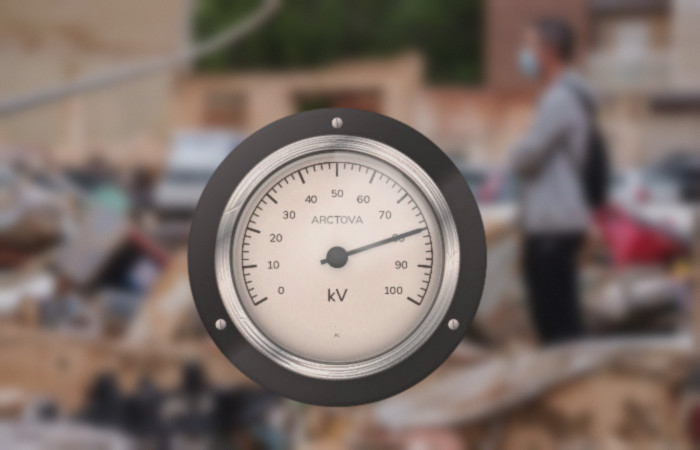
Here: 80
